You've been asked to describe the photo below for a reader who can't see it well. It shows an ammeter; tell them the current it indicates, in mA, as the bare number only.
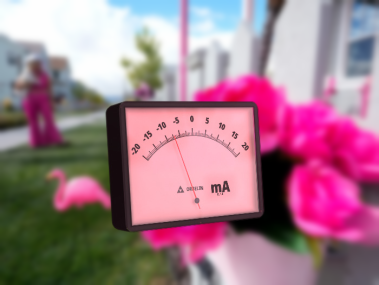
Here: -7.5
